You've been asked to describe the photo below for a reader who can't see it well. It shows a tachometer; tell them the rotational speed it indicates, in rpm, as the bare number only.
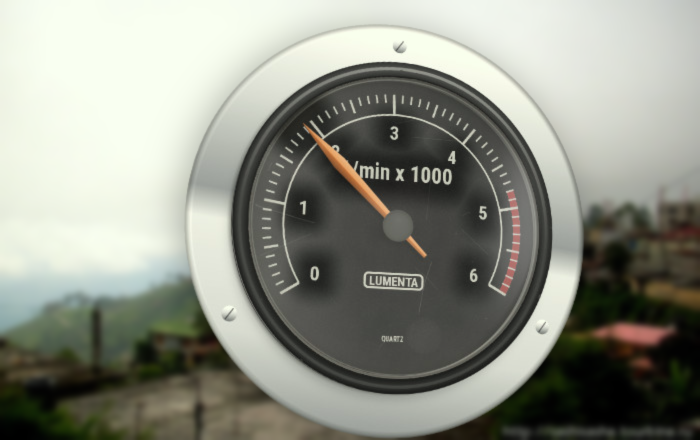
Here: 1900
